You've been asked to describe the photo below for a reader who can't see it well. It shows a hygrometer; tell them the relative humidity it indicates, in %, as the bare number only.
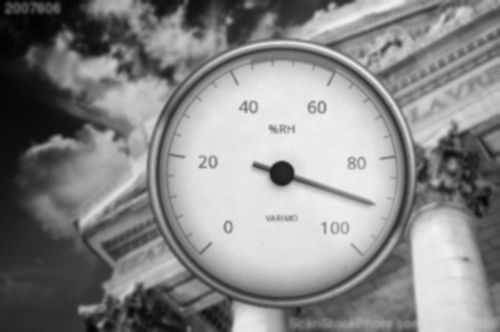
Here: 90
